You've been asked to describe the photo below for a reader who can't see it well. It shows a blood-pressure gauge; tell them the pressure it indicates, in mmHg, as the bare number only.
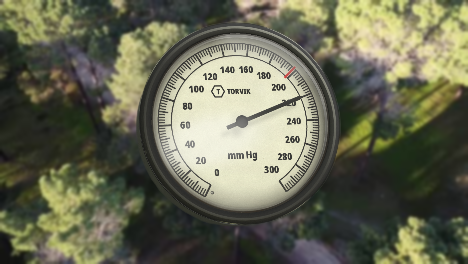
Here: 220
